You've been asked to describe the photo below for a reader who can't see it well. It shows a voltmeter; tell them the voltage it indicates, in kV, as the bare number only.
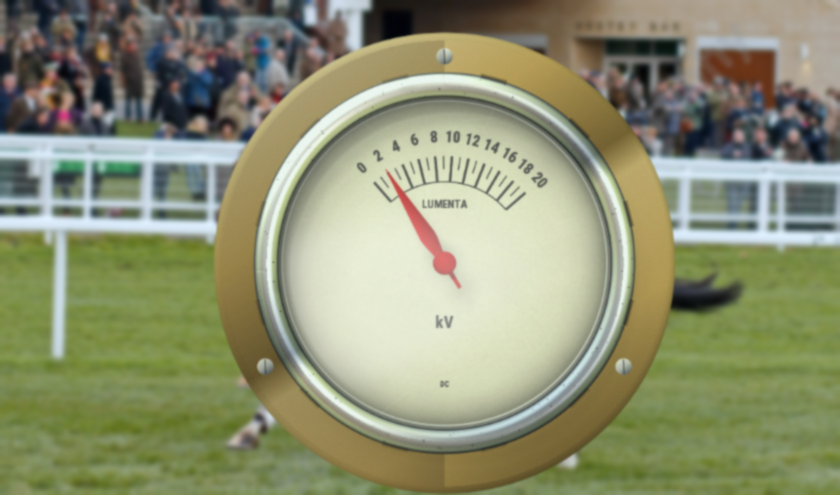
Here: 2
